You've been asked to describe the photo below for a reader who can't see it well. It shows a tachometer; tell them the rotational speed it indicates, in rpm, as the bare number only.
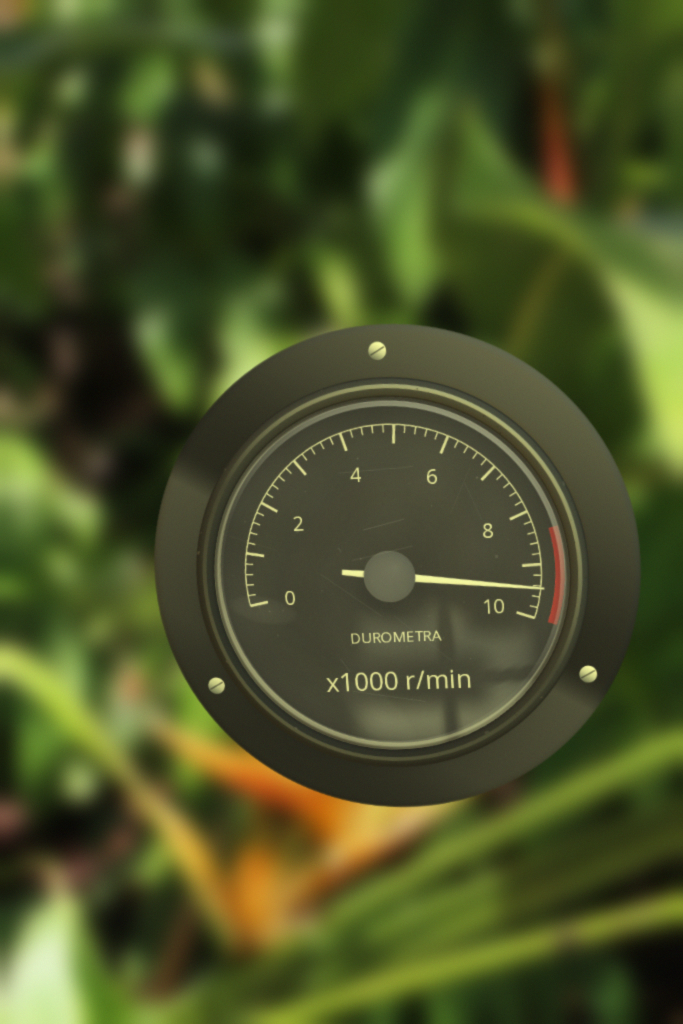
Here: 9400
